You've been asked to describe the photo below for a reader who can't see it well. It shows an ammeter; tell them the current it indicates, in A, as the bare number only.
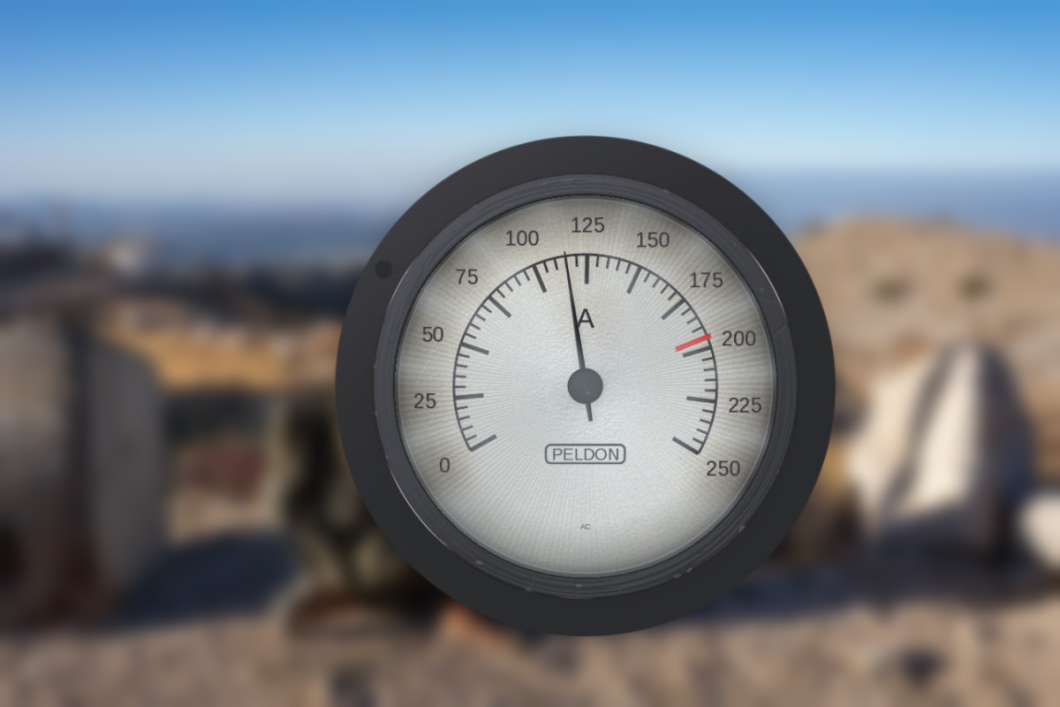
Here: 115
